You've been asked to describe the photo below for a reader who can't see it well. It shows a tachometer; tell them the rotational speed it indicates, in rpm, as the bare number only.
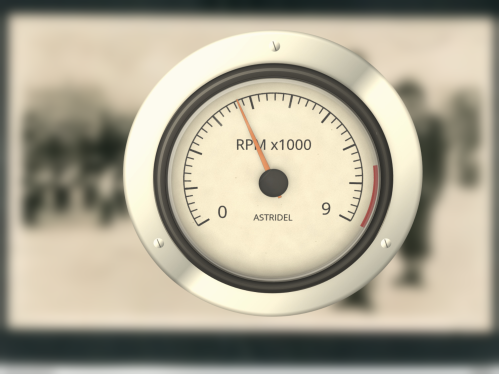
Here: 3700
